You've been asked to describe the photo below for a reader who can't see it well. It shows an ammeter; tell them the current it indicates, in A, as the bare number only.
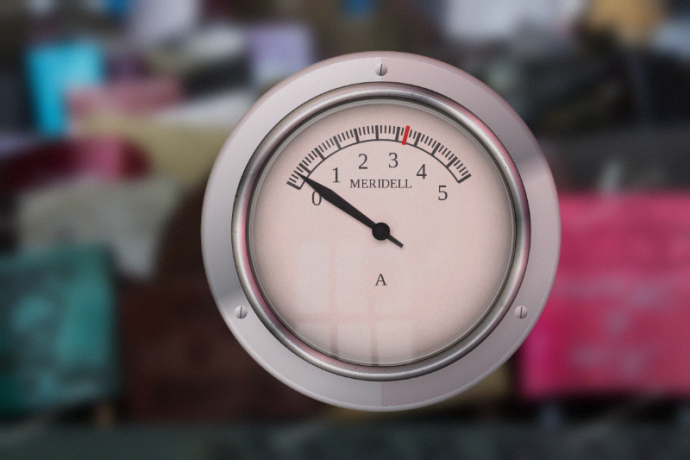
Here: 0.3
